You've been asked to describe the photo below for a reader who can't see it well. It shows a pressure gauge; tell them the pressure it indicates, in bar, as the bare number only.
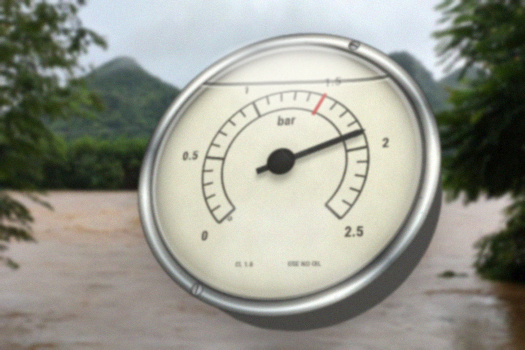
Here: 1.9
